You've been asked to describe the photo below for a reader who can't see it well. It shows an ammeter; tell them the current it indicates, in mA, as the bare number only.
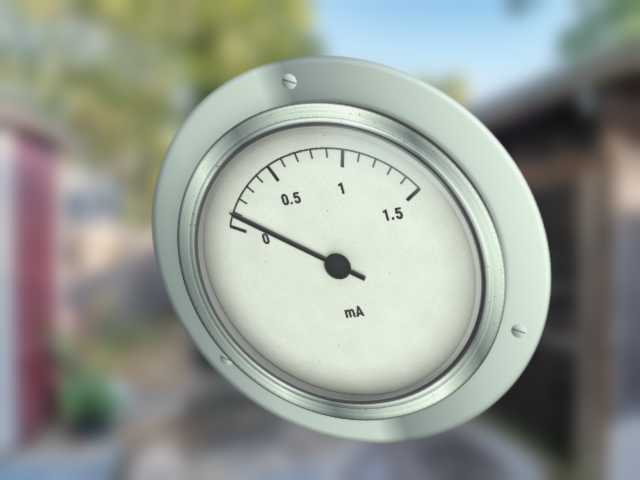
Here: 0.1
